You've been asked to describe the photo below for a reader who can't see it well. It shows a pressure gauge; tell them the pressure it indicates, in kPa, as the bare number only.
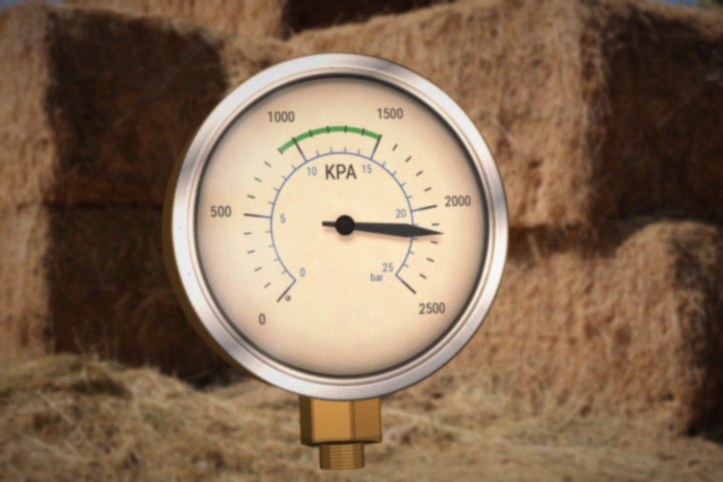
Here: 2150
